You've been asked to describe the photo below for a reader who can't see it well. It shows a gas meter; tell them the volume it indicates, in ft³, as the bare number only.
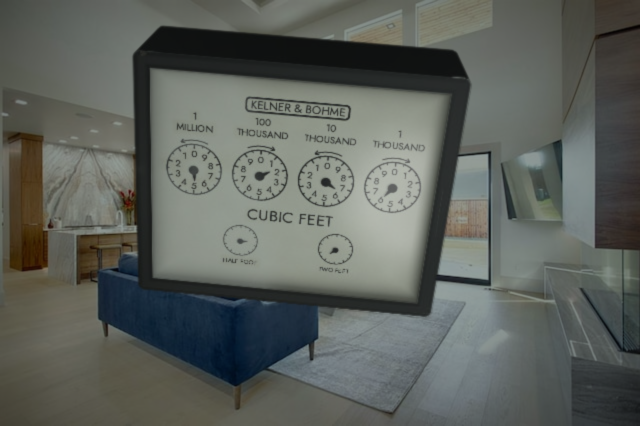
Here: 516600
